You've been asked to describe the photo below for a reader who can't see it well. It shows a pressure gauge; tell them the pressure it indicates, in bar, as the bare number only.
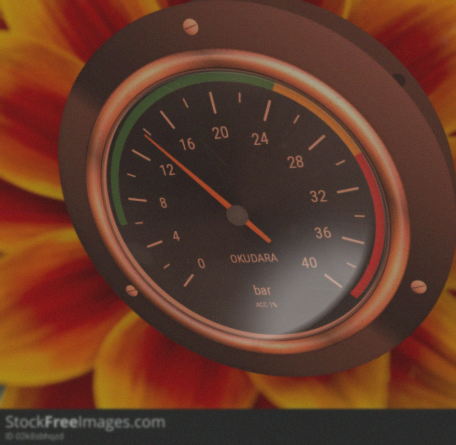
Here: 14
